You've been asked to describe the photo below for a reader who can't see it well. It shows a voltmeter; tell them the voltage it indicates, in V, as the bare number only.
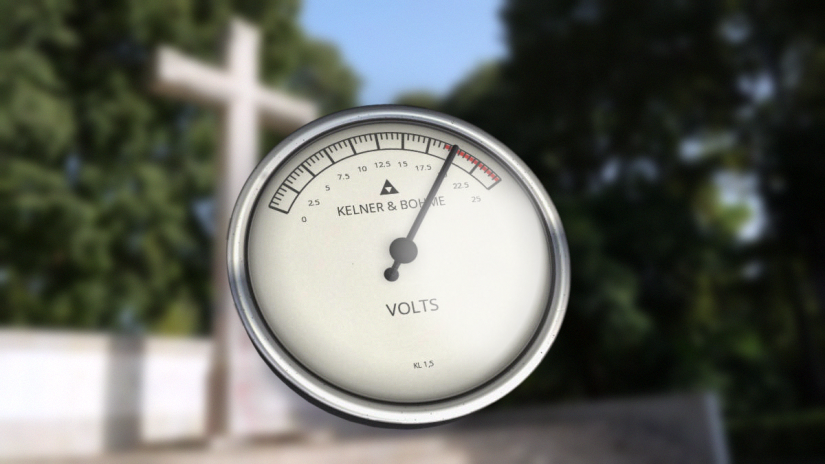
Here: 20
